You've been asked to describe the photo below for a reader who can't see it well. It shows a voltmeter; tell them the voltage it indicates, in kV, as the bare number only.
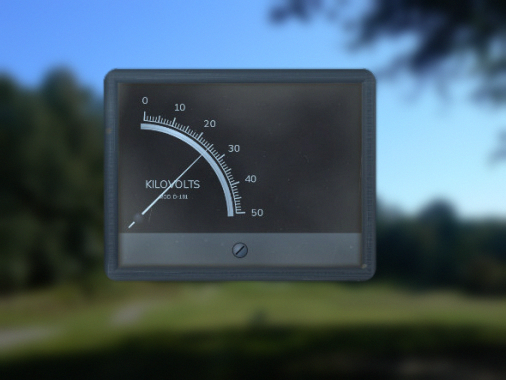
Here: 25
